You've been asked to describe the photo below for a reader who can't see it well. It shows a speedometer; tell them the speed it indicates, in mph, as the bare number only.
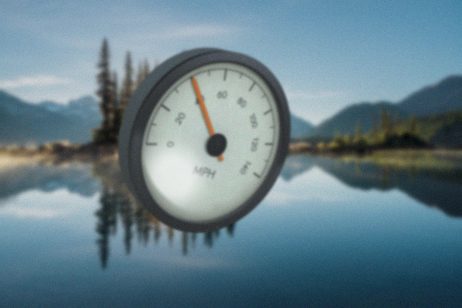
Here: 40
